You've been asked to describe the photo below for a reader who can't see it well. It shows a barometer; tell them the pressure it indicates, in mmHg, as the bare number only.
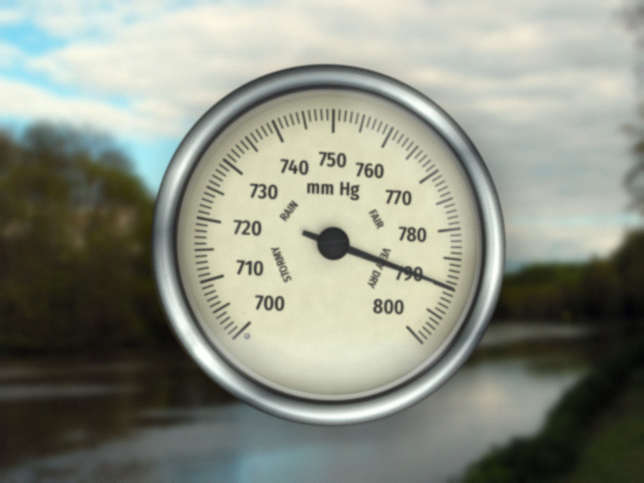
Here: 790
